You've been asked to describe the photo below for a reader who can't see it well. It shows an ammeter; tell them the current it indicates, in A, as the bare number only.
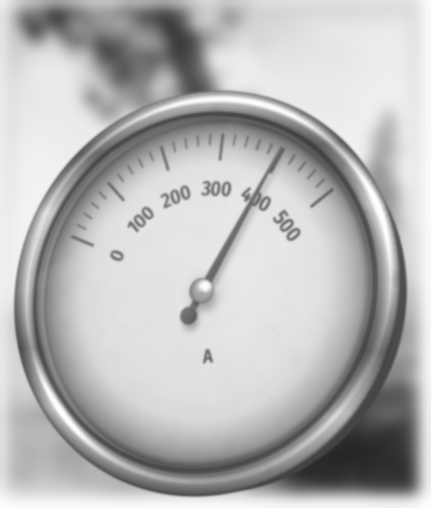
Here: 400
